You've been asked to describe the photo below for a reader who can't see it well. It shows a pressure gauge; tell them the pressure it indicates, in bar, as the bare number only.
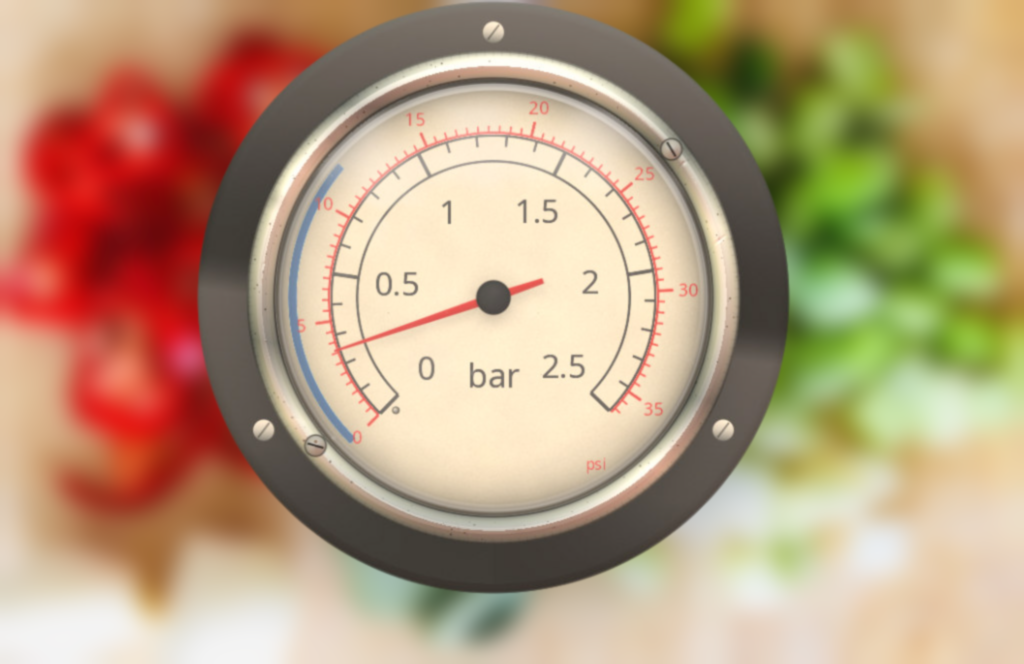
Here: 0.25
